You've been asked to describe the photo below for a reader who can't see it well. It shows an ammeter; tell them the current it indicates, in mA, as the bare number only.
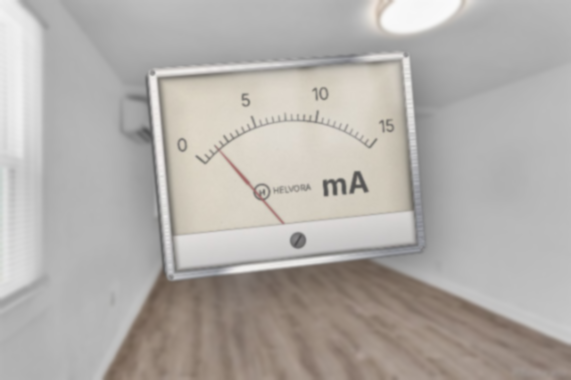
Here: 1.5
